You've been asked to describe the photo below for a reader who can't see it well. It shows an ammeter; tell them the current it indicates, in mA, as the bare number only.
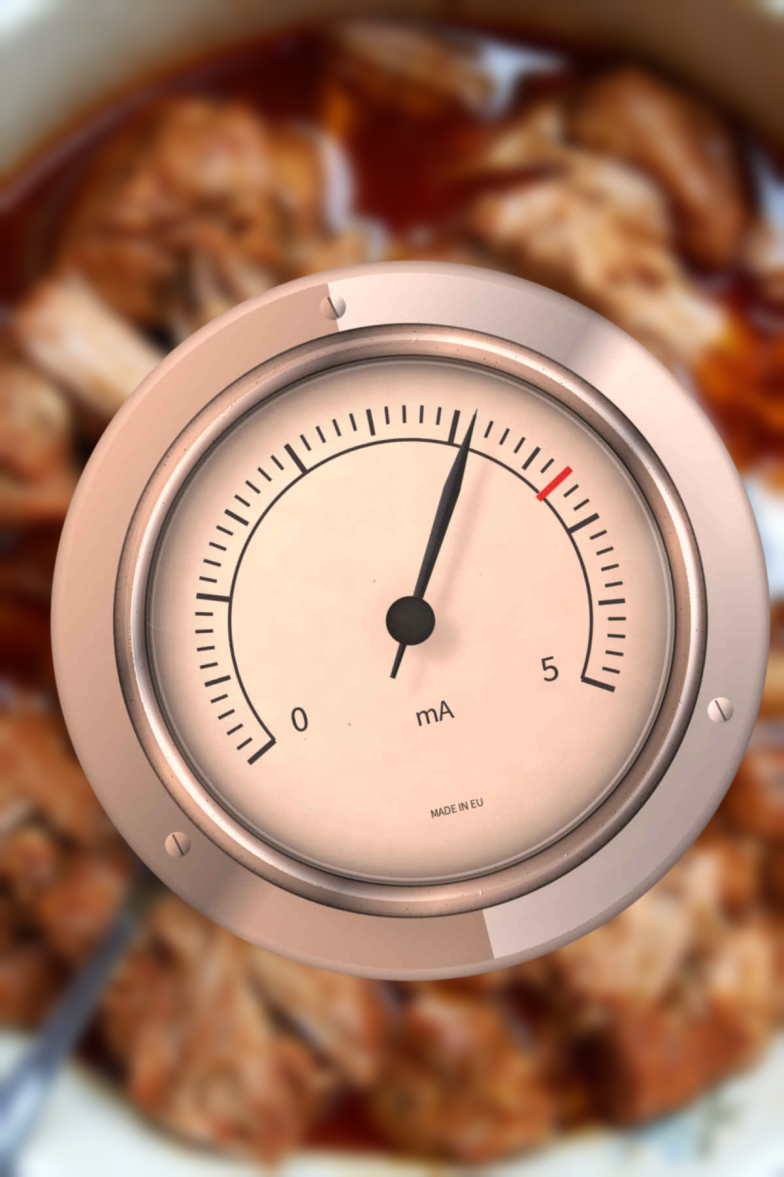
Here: 3.1
